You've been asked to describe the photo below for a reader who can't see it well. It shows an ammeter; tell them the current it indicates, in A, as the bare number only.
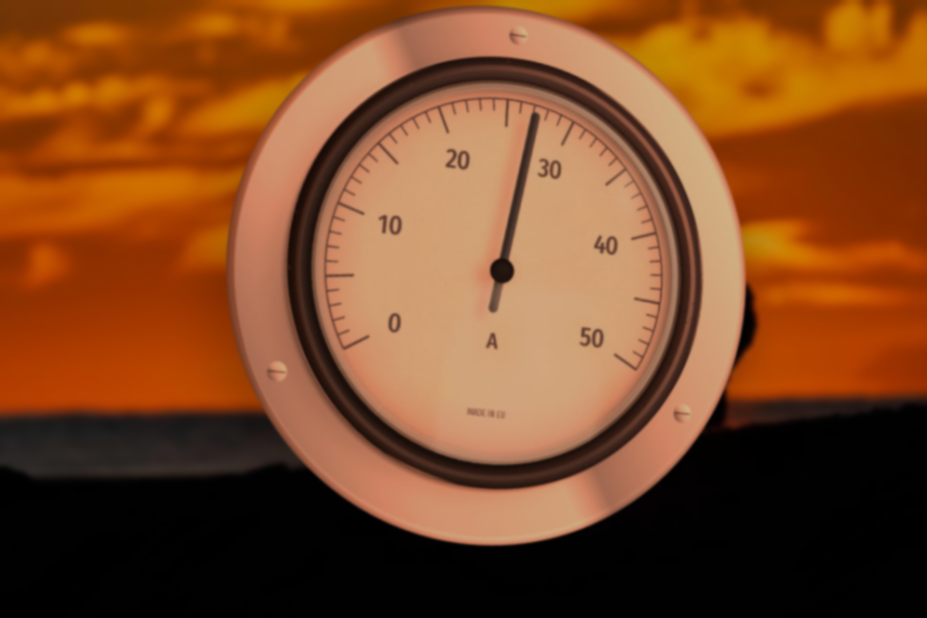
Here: 27
